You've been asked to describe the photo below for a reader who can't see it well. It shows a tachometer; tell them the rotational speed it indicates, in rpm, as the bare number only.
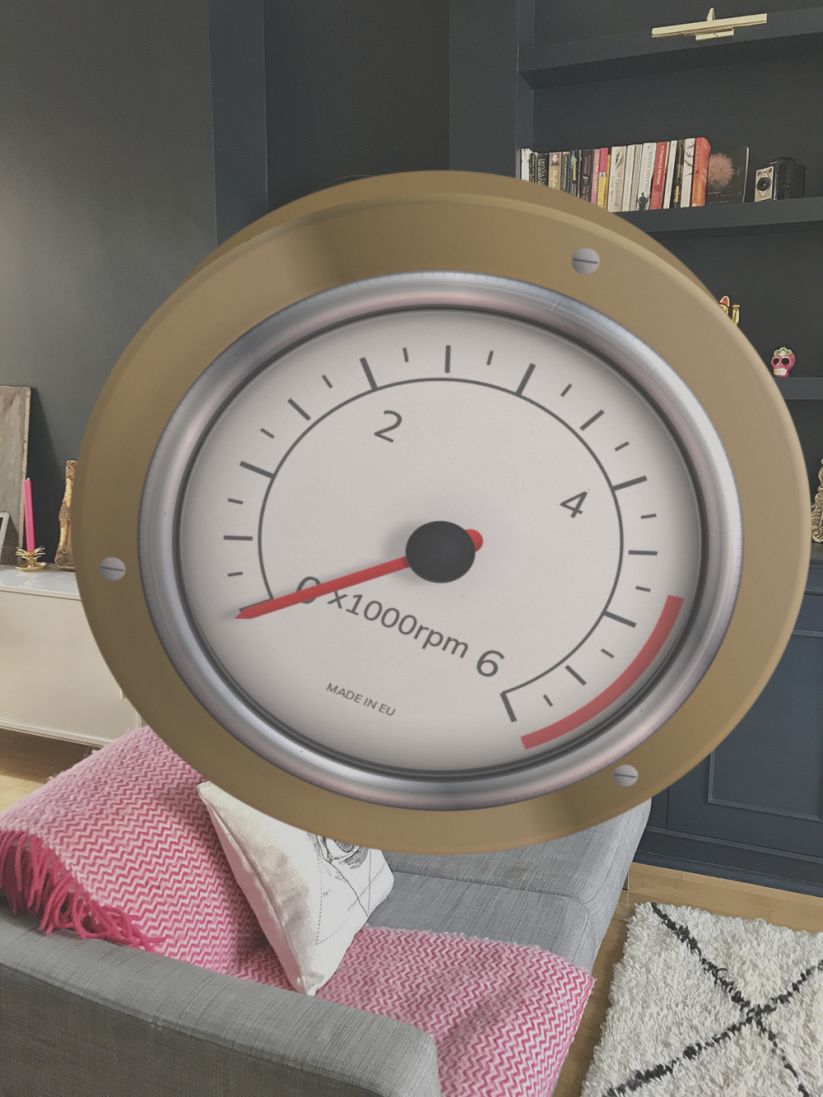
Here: 0
